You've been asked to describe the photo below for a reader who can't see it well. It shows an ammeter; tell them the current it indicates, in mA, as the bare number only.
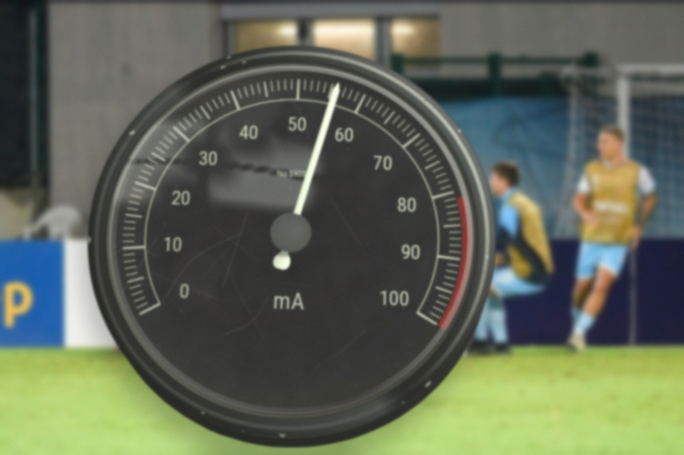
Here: 56
